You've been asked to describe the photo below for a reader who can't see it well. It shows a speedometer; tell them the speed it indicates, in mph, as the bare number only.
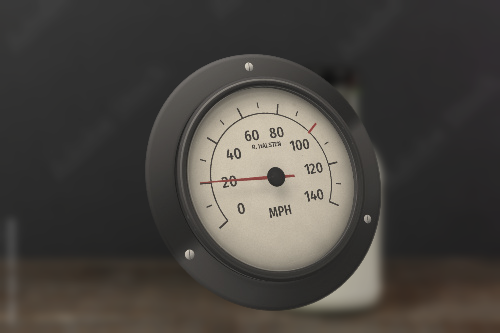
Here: 20
